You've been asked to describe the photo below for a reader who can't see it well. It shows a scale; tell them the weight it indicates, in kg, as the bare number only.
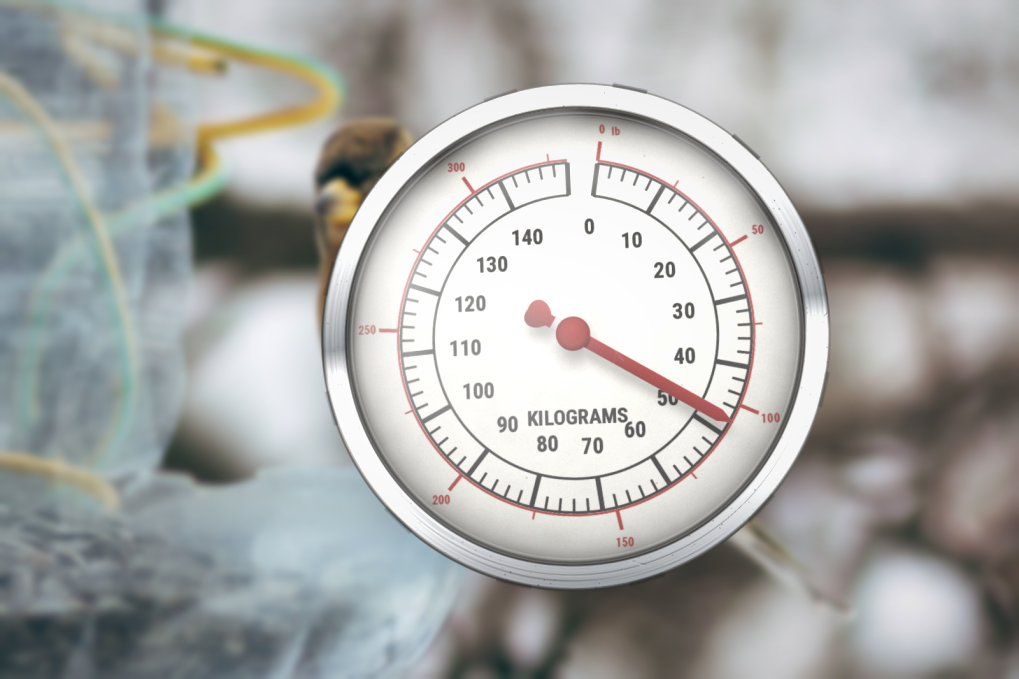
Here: 48
